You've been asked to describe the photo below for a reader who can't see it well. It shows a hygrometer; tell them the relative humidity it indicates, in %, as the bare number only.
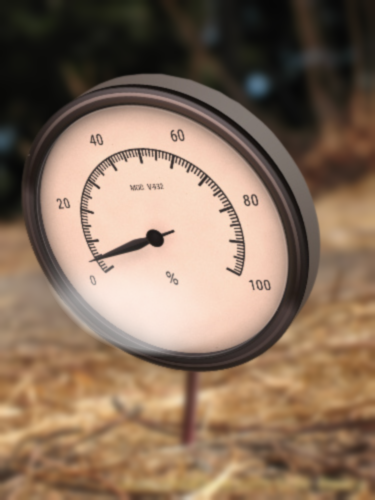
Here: 5
